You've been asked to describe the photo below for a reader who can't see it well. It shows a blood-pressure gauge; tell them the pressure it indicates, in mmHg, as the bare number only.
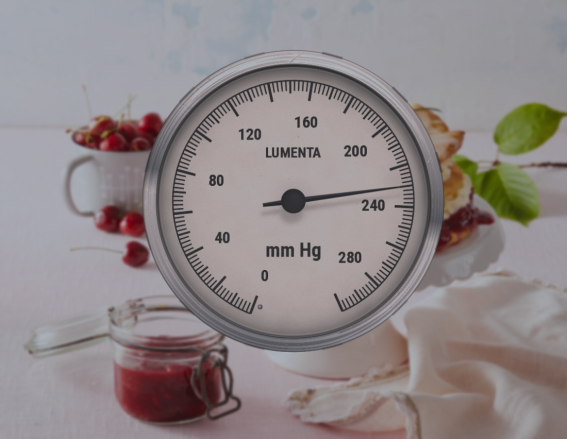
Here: 230
